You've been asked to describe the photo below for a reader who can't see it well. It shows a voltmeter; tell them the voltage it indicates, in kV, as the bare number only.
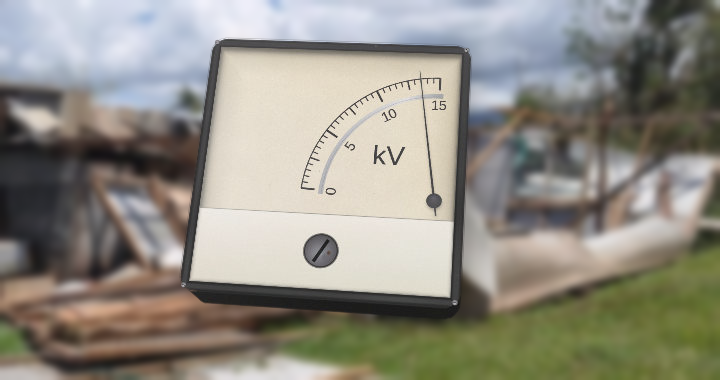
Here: 13.5
